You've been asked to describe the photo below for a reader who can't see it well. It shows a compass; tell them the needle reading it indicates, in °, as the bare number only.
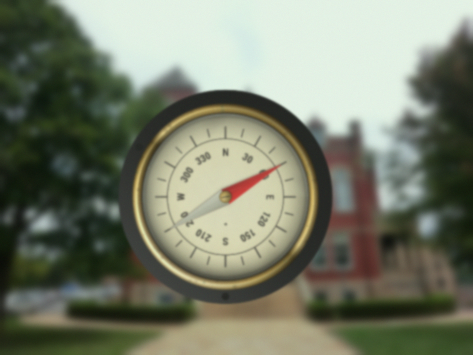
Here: 60
